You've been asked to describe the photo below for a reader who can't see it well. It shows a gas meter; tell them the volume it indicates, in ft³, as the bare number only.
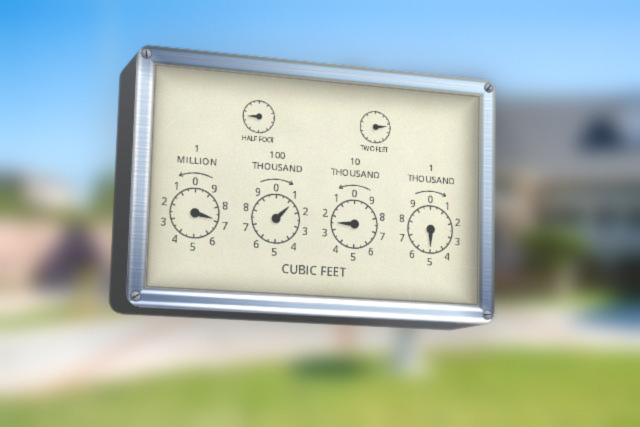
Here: 712500
